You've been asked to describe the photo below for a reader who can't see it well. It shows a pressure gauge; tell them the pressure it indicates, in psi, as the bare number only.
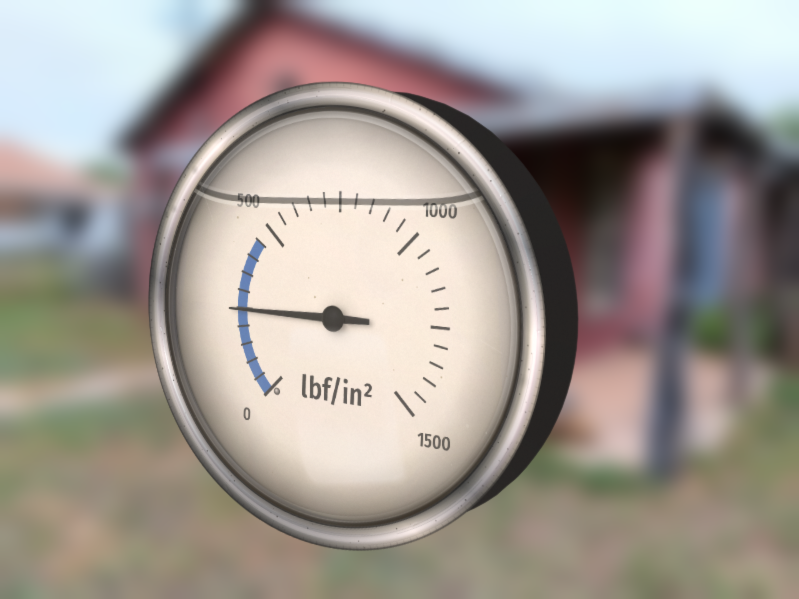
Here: 250
